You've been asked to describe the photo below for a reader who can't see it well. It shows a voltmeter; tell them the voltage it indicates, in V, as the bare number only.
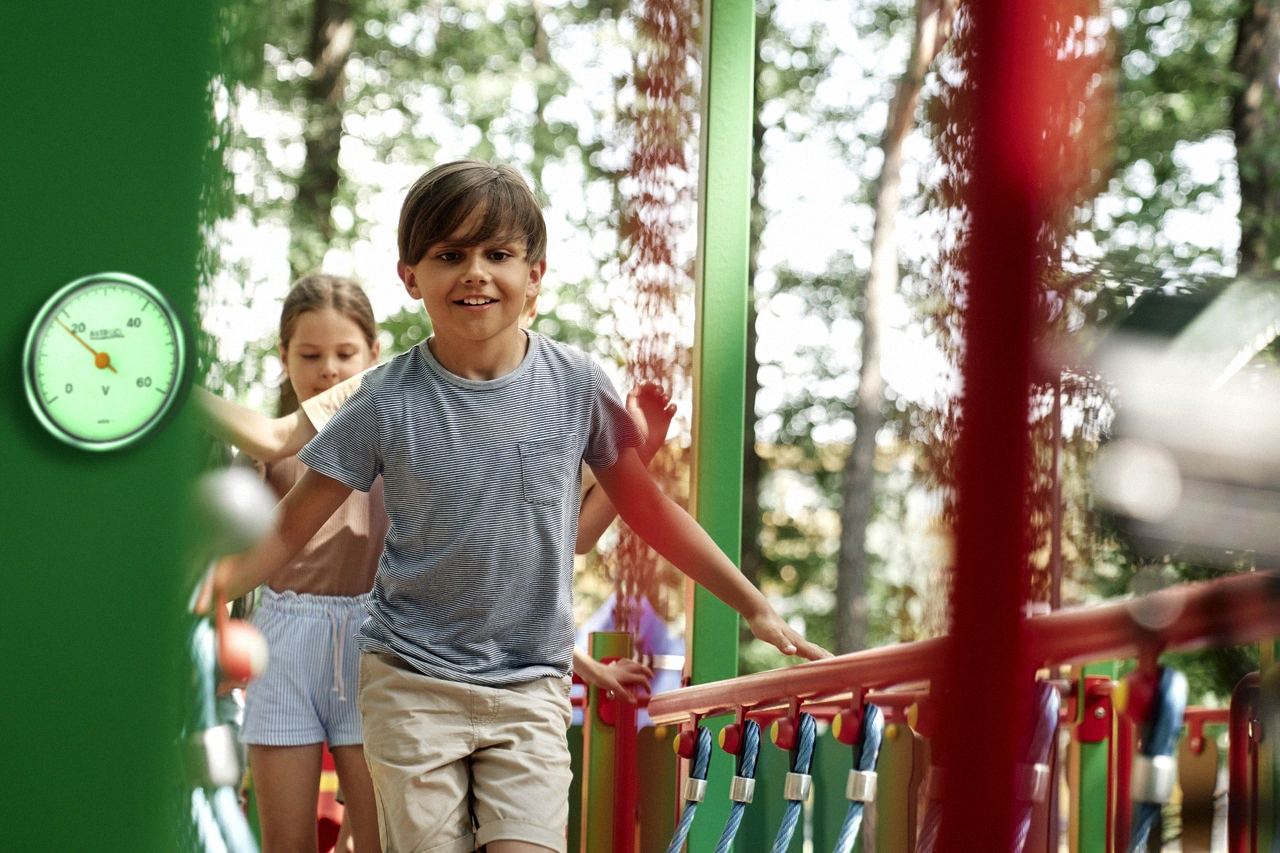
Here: 18
